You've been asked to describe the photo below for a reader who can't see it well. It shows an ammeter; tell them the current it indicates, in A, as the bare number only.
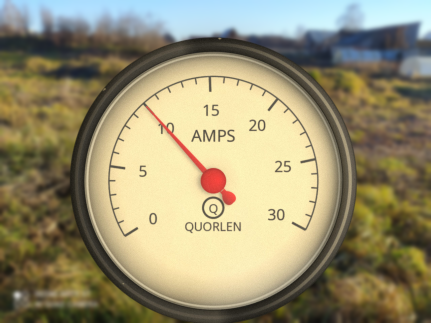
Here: 10
